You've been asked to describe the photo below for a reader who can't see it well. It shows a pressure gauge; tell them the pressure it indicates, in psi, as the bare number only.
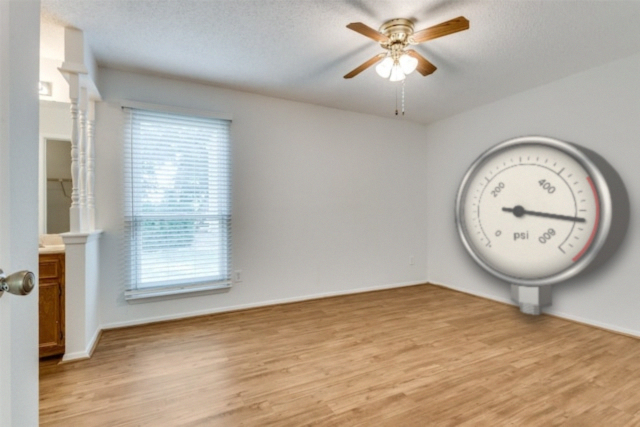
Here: 520
